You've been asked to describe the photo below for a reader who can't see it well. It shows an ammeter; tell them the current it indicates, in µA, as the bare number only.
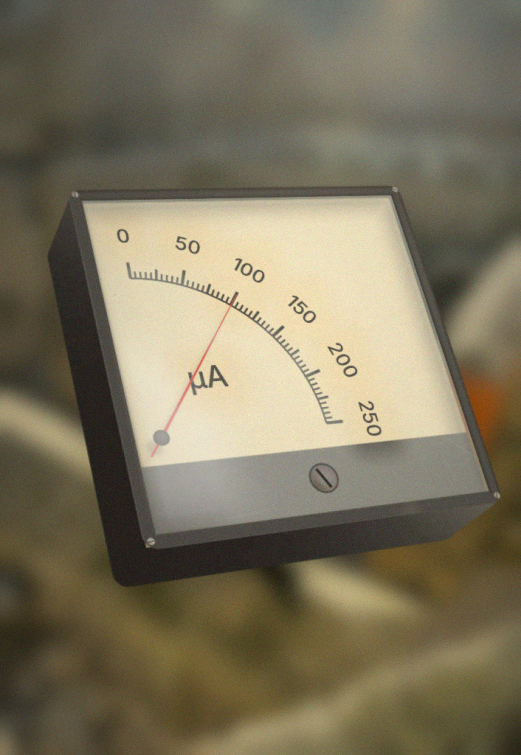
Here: 100
